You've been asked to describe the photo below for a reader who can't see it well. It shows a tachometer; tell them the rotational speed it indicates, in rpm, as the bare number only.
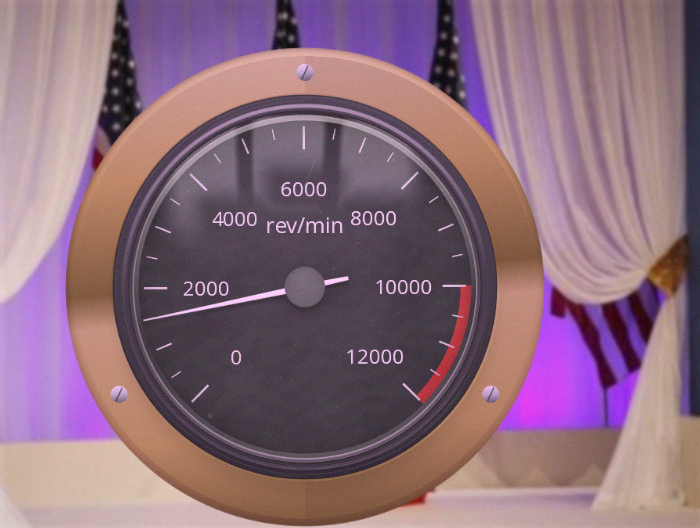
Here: 1500
